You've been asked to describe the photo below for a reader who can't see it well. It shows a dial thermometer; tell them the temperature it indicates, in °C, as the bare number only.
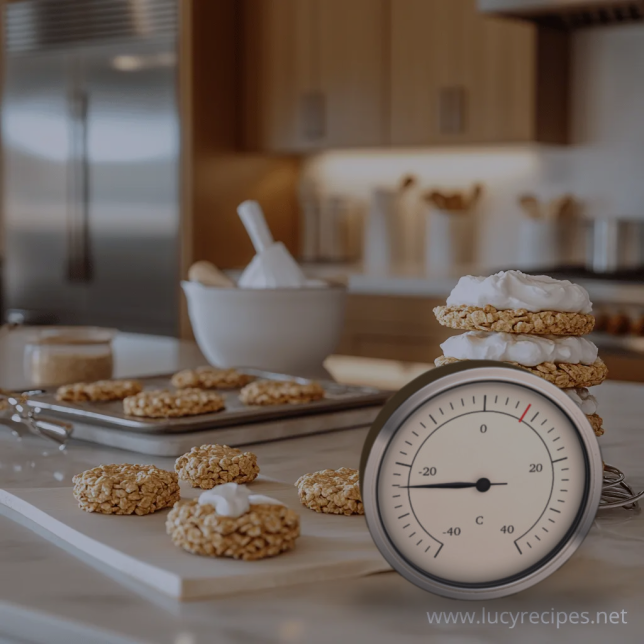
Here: -24
